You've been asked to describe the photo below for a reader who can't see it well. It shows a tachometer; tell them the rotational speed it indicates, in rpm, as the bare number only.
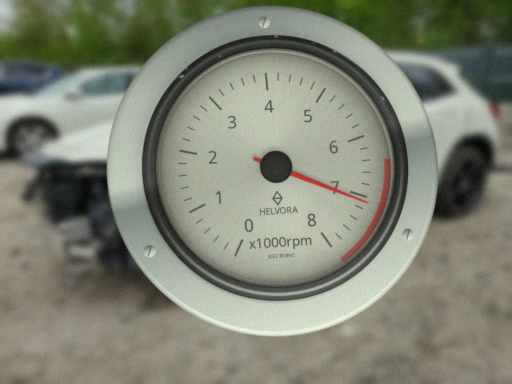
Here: 7100
